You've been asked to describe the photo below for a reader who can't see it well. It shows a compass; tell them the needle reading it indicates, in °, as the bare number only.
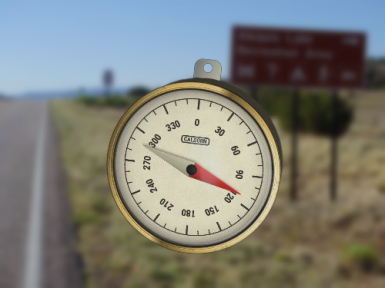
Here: 110
